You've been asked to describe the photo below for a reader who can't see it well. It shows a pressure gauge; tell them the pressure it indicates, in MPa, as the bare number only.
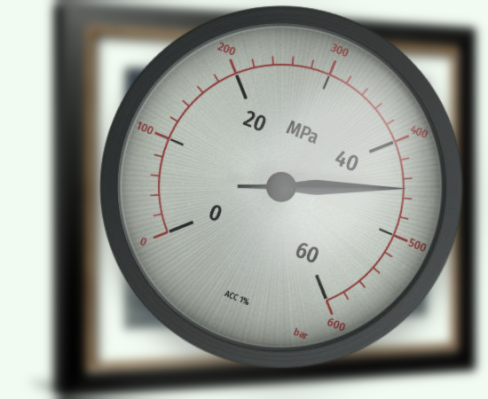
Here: 45
